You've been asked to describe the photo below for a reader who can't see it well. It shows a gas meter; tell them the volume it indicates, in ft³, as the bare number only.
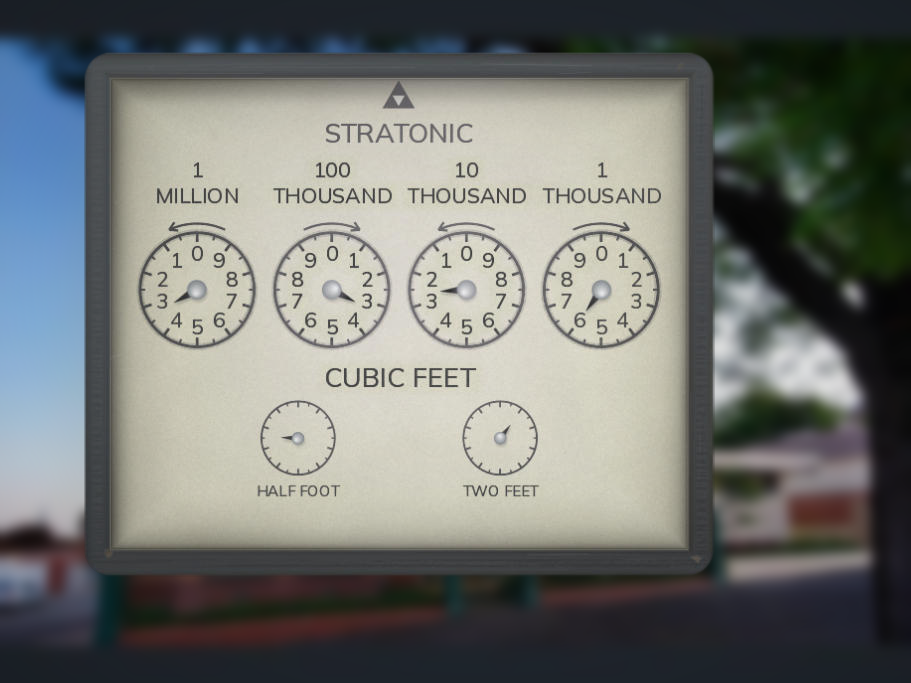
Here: 332600
